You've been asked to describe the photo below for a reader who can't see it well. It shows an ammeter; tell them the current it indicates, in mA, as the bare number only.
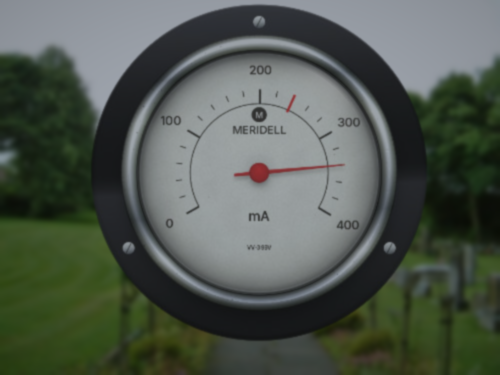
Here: 340
